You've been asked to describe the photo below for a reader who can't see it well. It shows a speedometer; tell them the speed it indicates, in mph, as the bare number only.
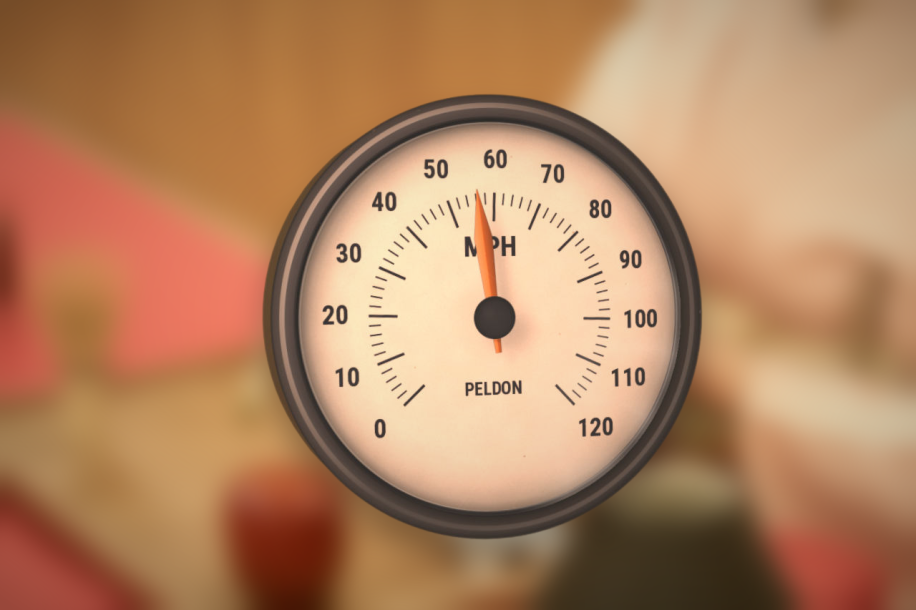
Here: 56
